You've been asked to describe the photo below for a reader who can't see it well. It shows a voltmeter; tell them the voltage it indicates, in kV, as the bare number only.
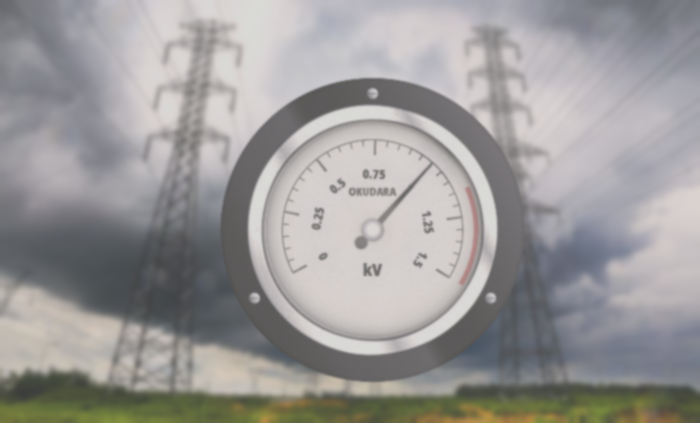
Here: 1
